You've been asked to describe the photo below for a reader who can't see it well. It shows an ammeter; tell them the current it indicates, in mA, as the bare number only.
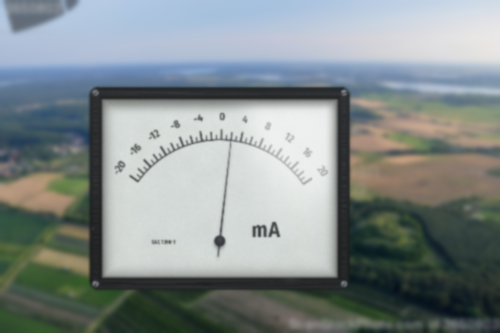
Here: 2
